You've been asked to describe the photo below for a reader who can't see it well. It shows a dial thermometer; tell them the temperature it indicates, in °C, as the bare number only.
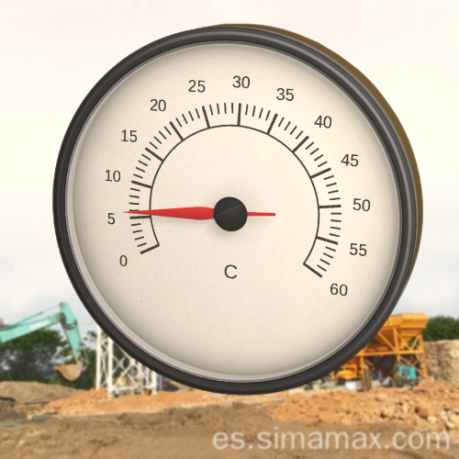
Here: 6
